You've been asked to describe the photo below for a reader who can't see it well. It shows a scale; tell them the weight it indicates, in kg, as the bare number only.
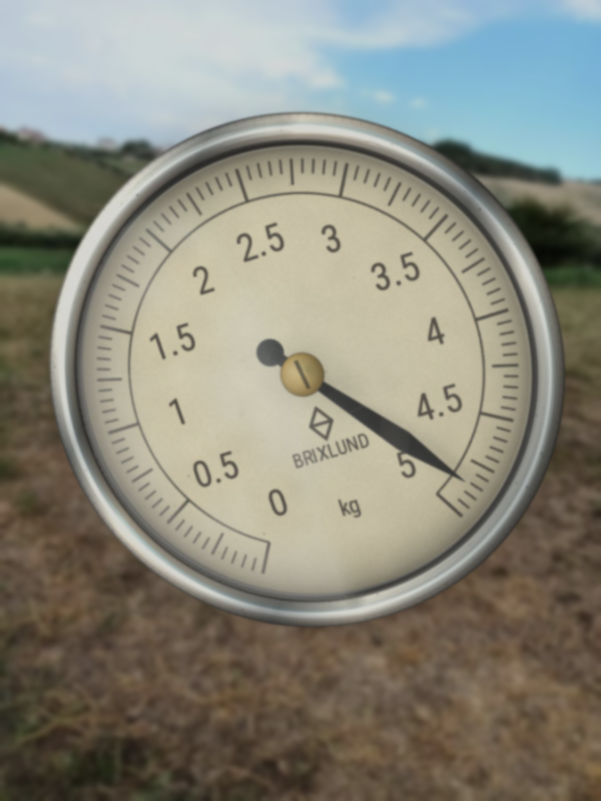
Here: 4.85
